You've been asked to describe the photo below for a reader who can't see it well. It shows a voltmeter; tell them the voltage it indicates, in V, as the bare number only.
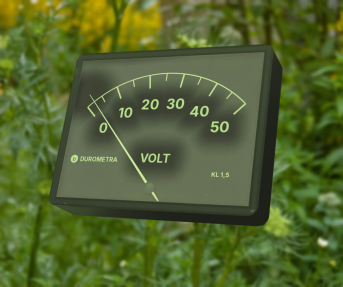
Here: 2.5
